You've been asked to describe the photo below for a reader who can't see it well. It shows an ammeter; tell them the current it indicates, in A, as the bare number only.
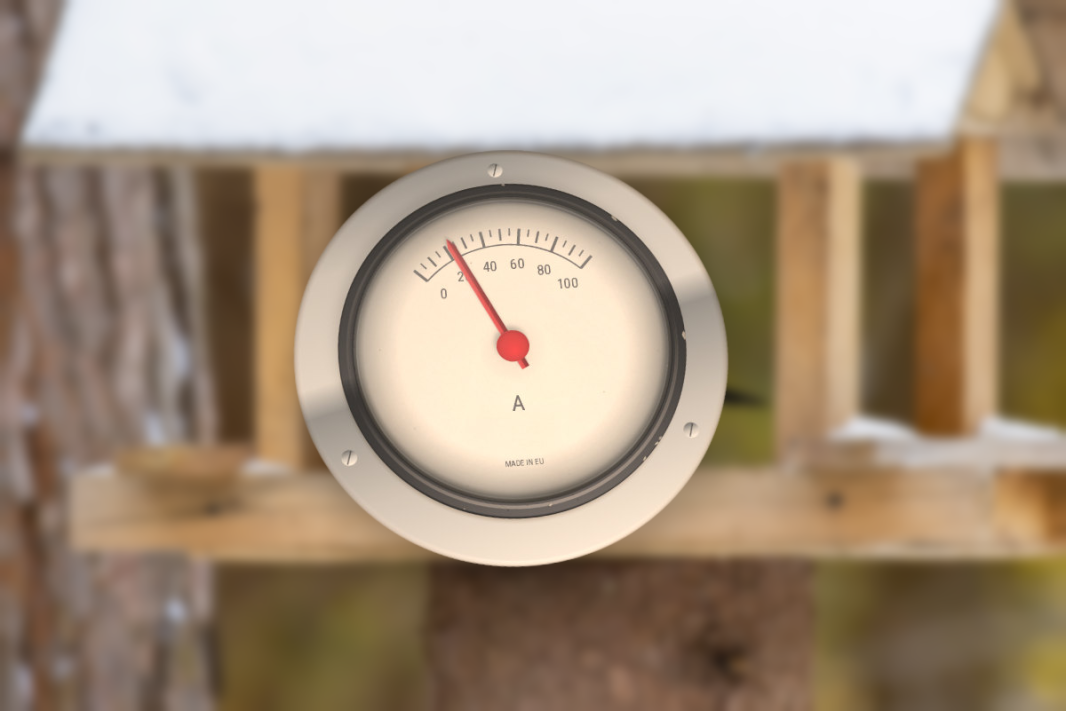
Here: 22.5
